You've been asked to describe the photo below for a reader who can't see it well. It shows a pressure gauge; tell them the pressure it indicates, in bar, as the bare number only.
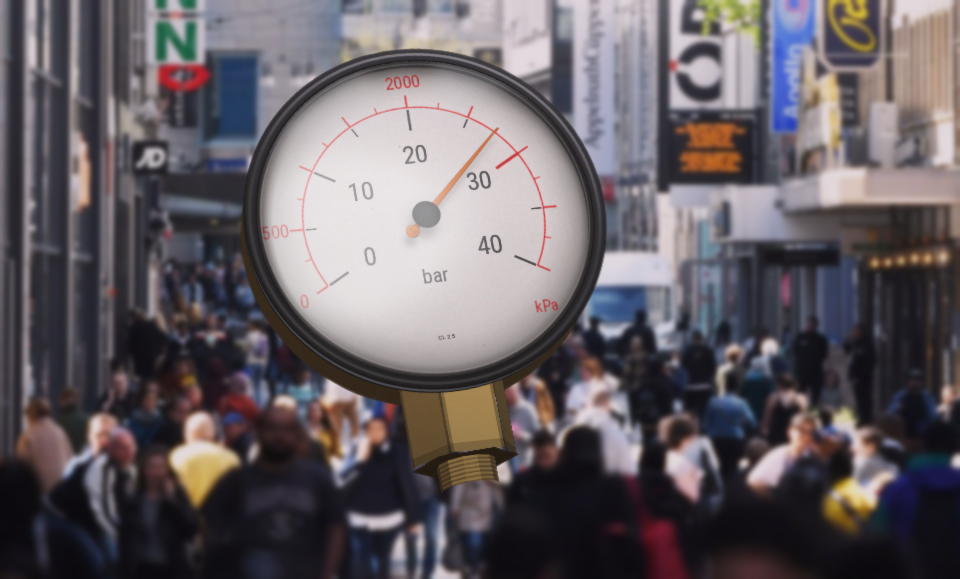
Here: 27.5
